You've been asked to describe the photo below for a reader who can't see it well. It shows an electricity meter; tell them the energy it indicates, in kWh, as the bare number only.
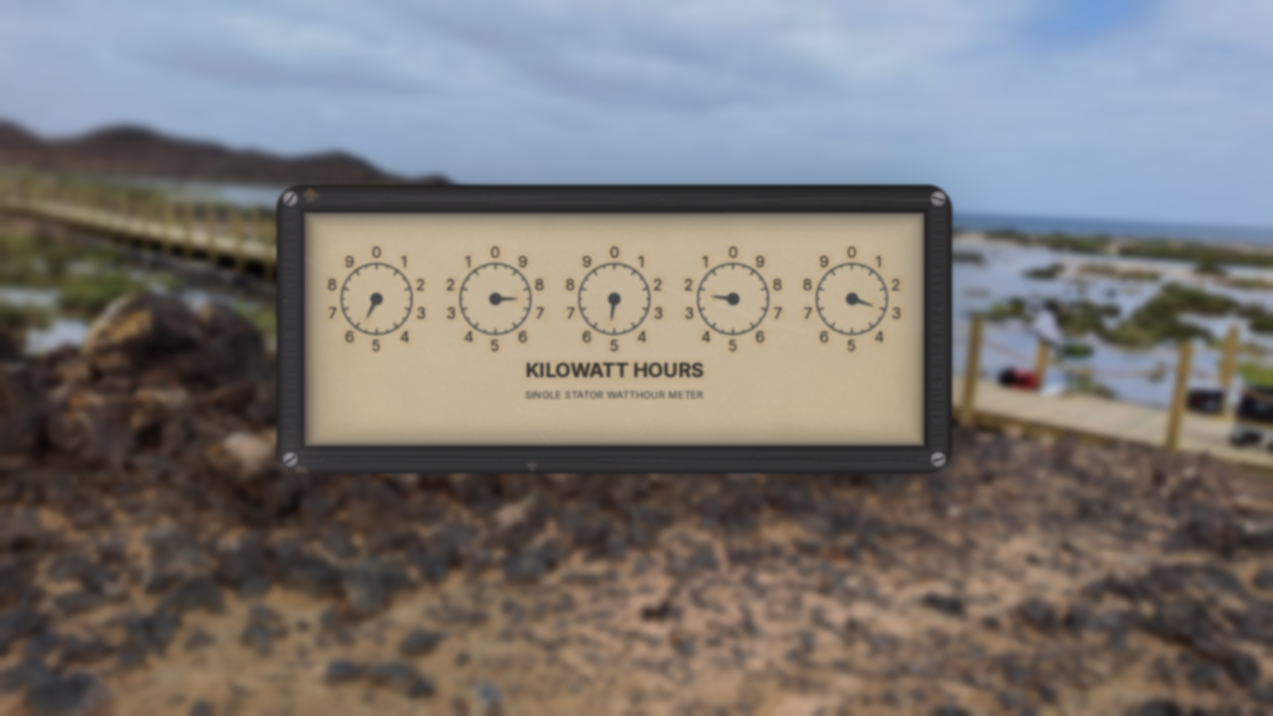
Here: 57523
